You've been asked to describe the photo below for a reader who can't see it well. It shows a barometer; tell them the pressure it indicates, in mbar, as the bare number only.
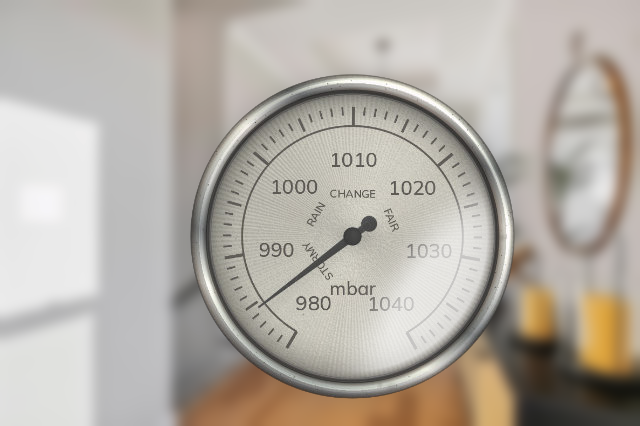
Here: 984.5
